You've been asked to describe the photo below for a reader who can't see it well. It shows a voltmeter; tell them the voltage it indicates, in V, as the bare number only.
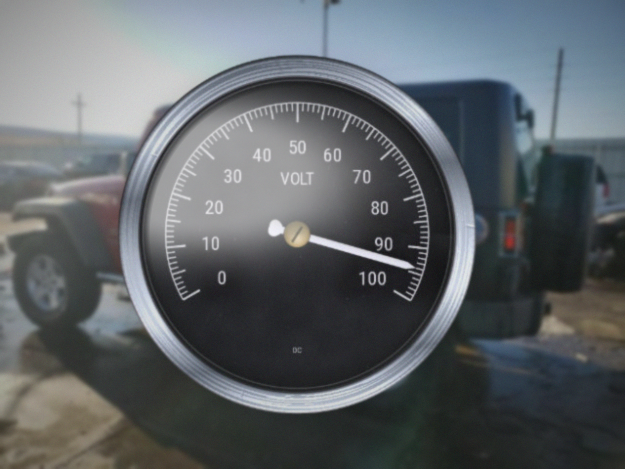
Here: 94
